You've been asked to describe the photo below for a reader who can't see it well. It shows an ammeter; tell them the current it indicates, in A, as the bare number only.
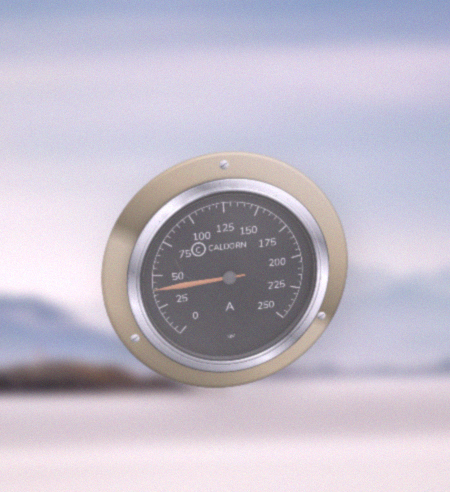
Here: 40
